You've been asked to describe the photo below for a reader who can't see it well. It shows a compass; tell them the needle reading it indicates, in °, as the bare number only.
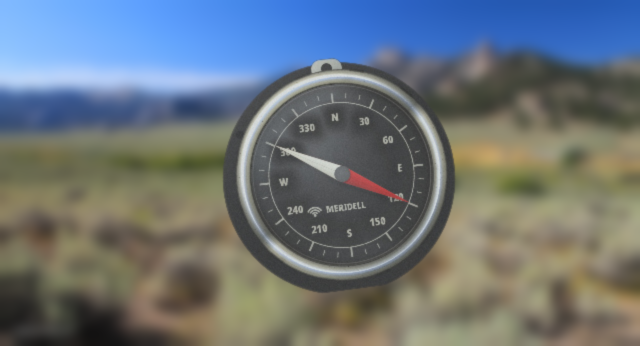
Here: 120
